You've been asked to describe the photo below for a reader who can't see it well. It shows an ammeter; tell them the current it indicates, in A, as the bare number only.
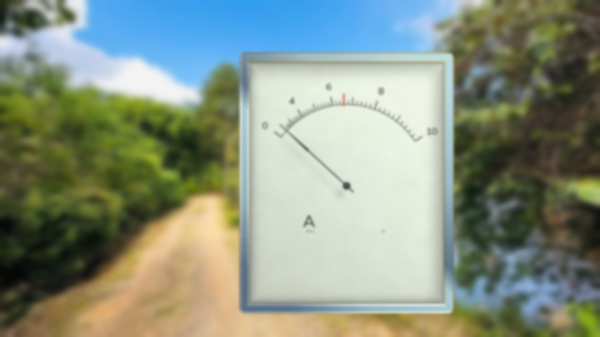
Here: 2
